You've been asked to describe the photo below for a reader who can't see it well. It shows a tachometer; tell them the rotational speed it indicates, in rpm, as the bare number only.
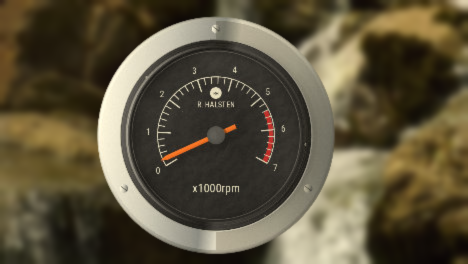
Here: 200
